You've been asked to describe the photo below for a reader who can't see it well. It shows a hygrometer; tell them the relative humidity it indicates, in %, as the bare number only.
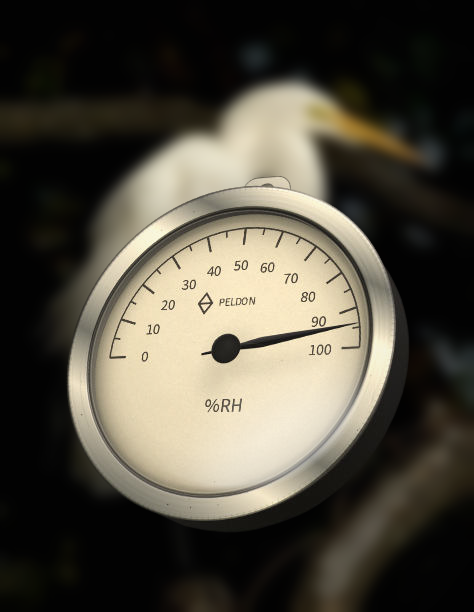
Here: 95
